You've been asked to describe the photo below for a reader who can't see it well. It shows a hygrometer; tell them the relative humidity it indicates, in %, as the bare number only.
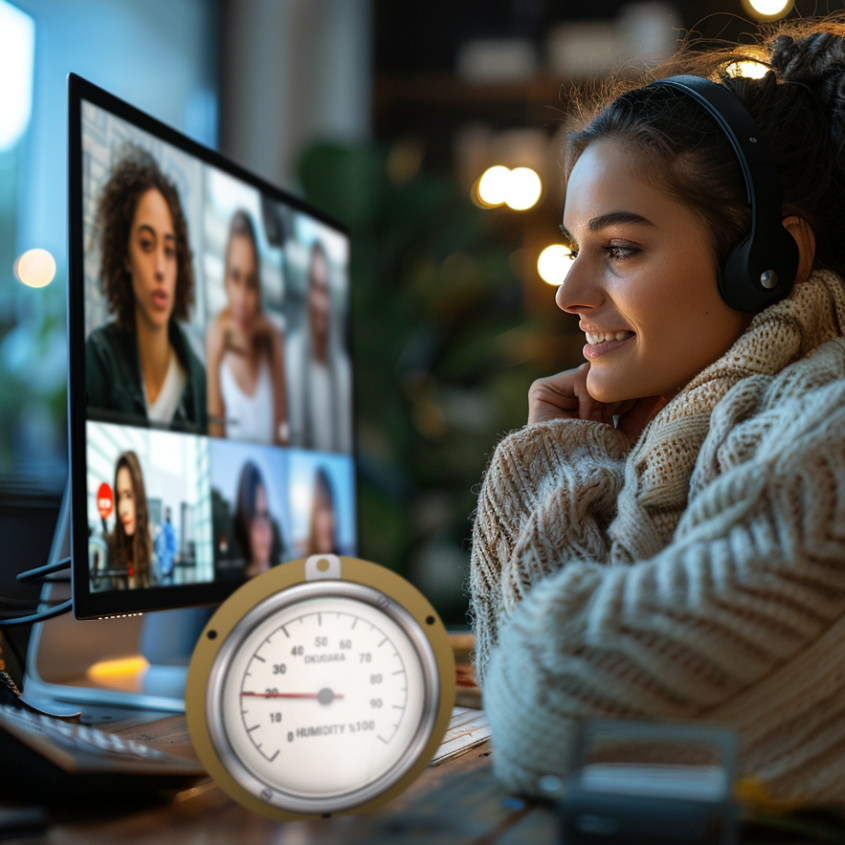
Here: 20
